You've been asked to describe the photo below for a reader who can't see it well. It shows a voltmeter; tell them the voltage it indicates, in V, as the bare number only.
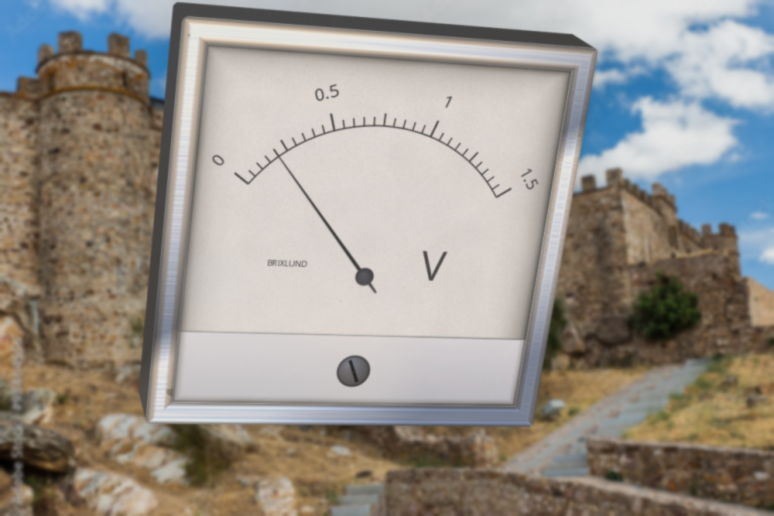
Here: 0.2
